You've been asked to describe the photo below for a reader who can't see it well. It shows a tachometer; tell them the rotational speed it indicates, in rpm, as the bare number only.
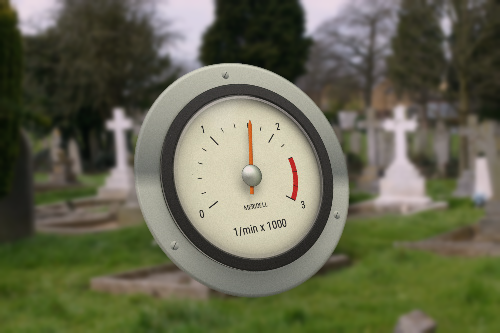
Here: 1600
